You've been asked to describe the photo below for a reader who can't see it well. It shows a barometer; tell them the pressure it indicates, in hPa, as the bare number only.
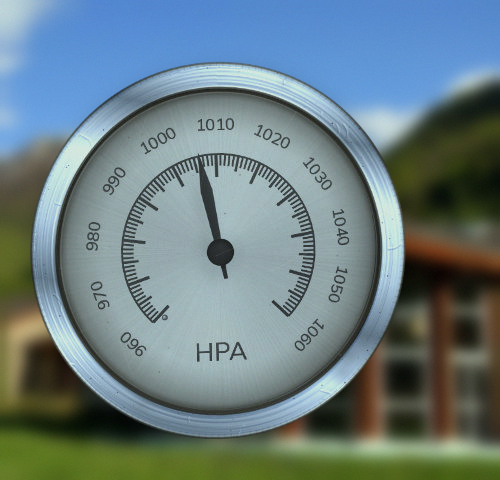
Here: 1006
